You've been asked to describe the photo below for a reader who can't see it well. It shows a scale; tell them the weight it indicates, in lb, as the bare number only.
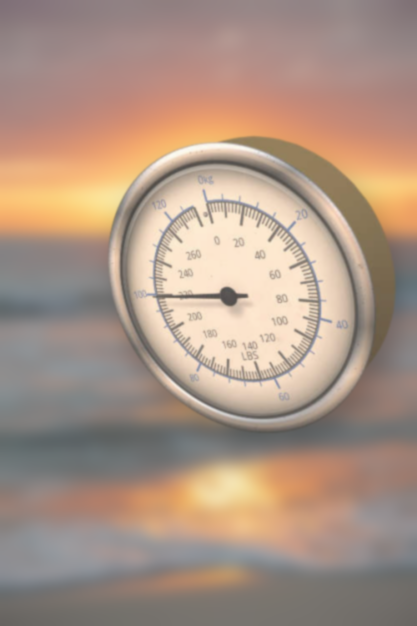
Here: 220
